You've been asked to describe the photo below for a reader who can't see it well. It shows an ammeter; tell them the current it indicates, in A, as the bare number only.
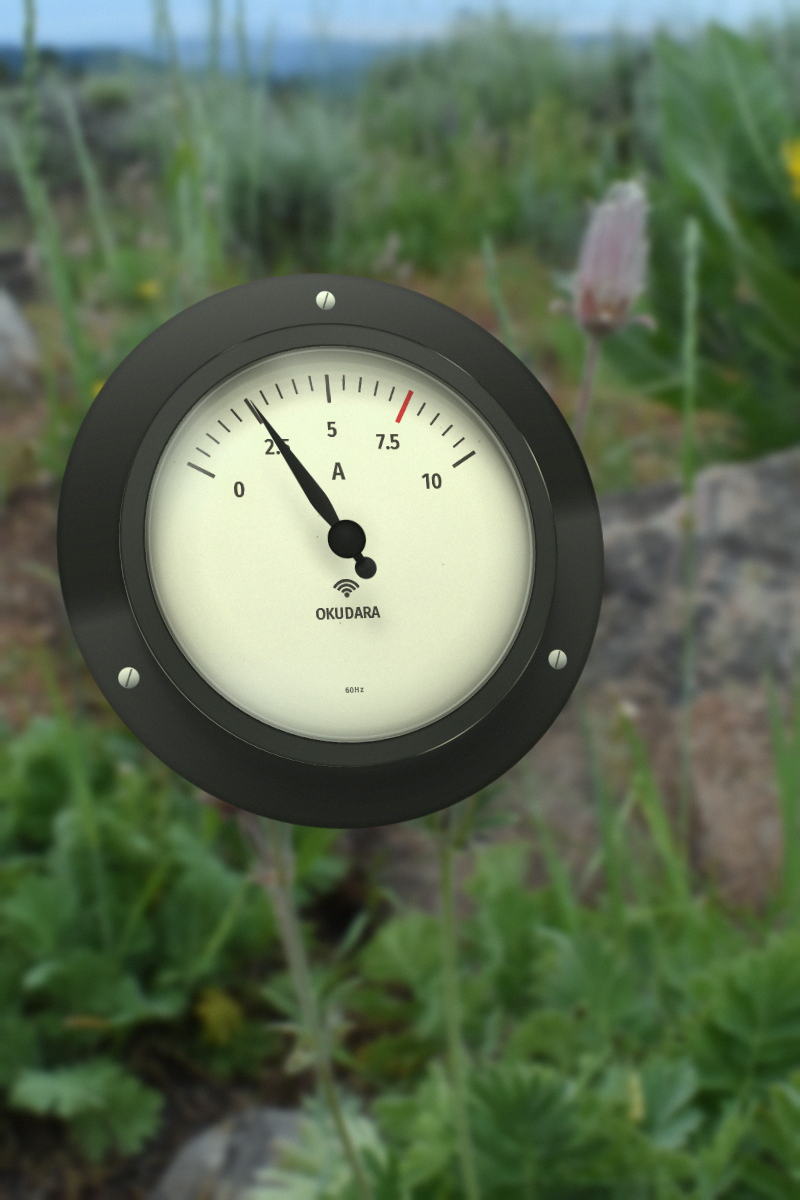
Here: 2.5
